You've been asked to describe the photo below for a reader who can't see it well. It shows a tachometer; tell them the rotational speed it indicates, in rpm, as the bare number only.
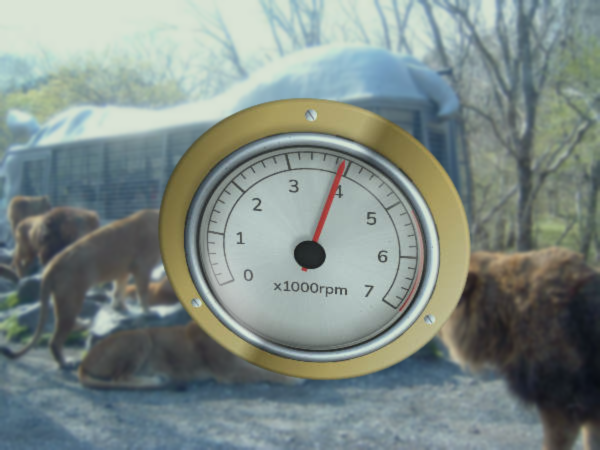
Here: 3900
